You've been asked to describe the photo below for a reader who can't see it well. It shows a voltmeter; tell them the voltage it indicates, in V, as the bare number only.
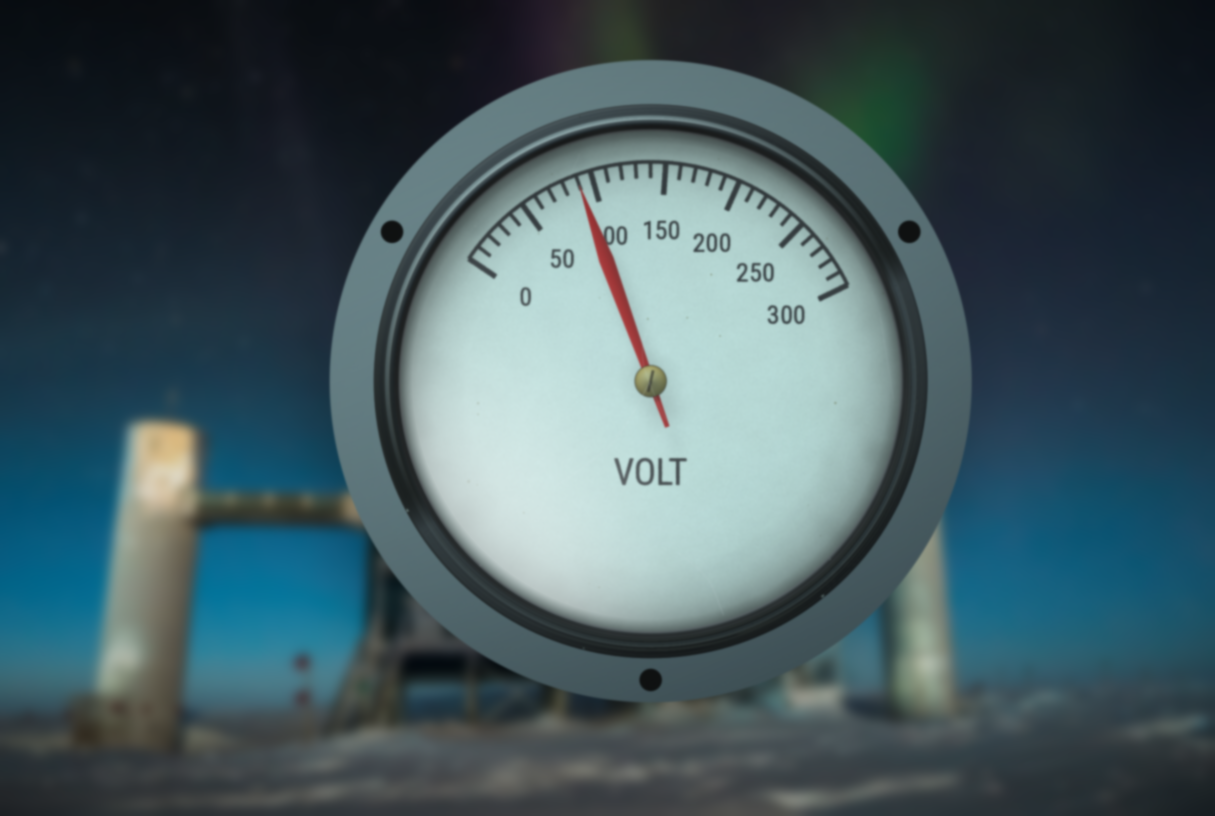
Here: 90
